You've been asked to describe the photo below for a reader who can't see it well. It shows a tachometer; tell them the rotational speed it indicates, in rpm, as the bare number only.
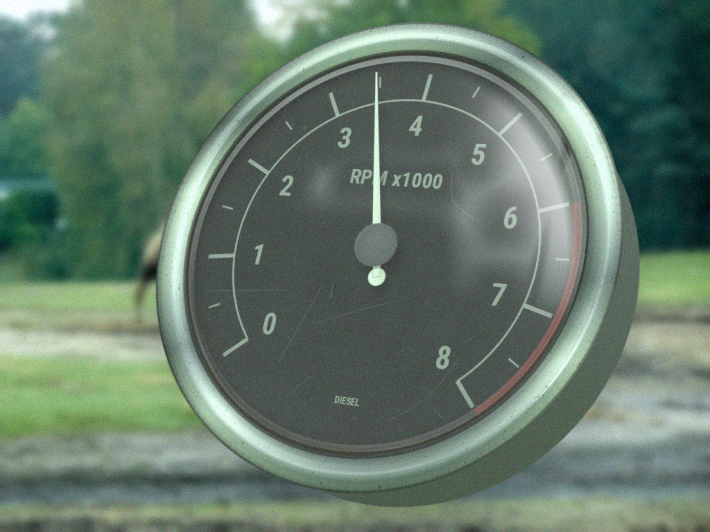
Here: 3500
